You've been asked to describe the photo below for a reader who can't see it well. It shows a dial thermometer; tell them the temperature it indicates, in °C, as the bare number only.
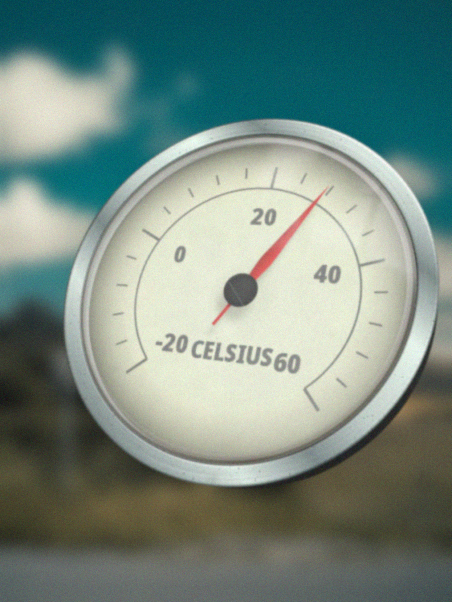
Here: 28
